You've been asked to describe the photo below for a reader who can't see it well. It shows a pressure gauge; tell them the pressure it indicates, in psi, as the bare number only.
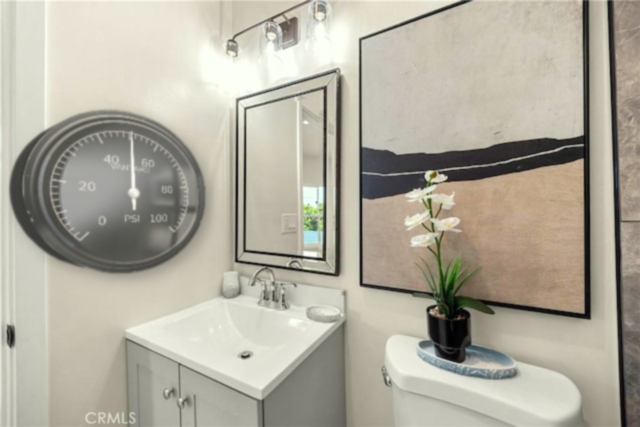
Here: 50
